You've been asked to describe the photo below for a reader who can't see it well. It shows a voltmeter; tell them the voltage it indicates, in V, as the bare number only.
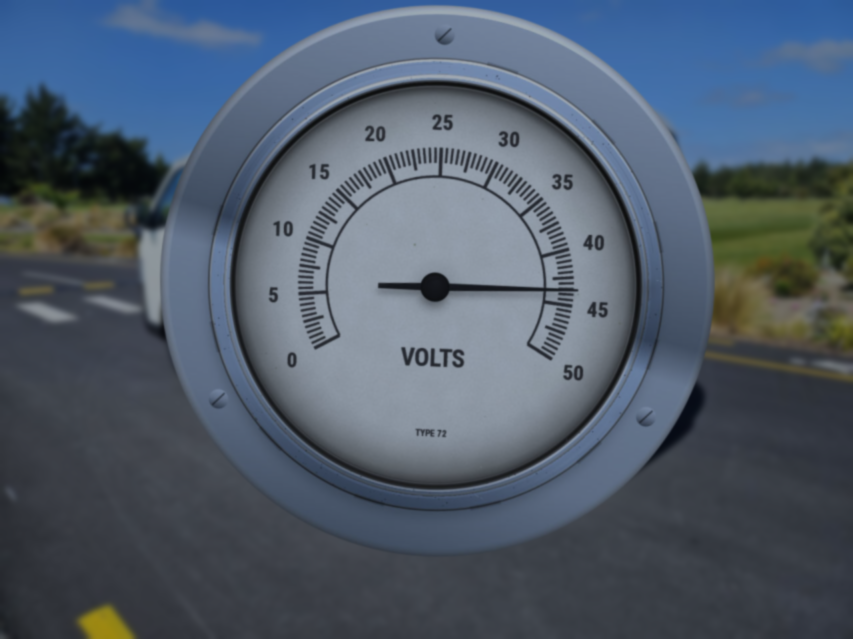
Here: 43.5
